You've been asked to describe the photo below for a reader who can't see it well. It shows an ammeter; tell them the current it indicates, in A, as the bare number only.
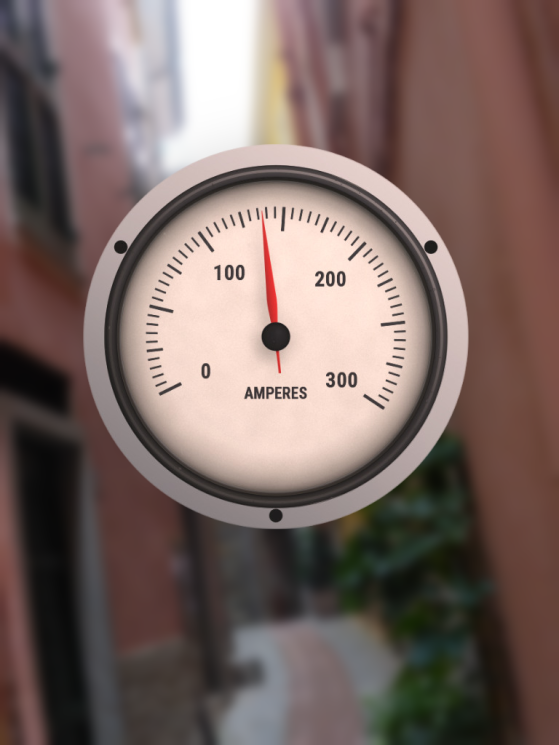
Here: 137.5
